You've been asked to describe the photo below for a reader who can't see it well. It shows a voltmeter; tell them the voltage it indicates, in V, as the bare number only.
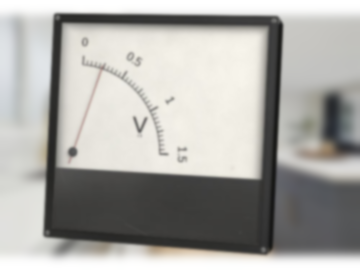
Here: 0.25
